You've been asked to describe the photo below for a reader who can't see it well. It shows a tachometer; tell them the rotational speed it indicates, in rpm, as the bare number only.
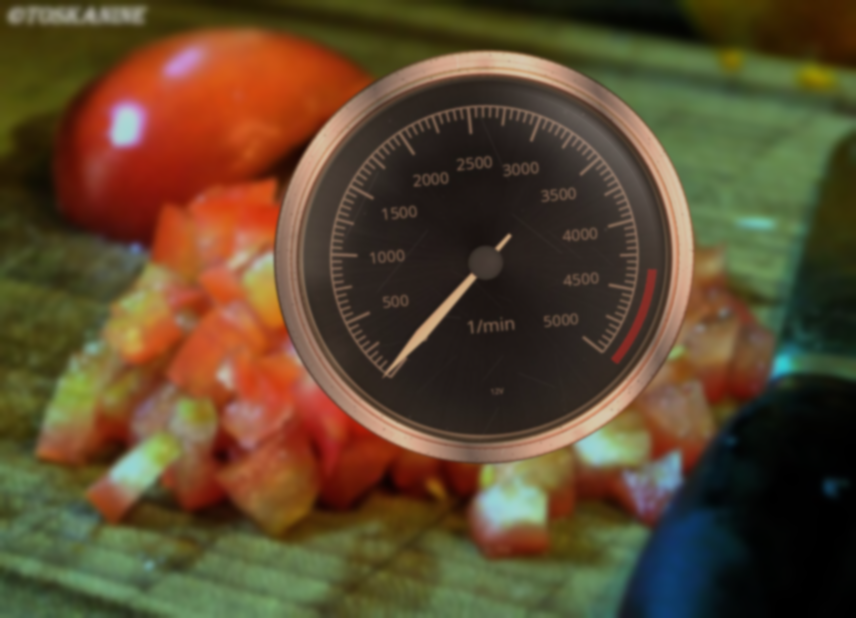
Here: 50
